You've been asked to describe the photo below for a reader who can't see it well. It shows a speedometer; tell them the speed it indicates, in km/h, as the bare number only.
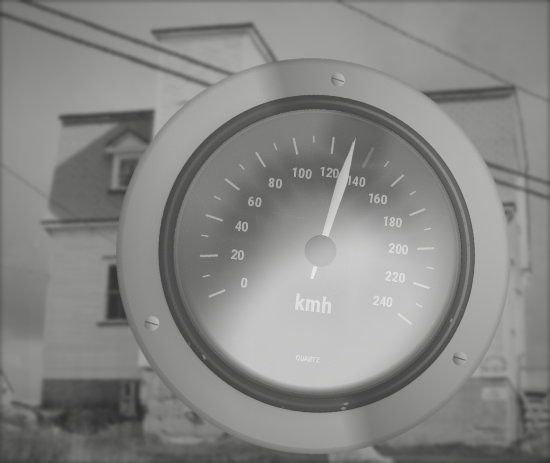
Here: 130
